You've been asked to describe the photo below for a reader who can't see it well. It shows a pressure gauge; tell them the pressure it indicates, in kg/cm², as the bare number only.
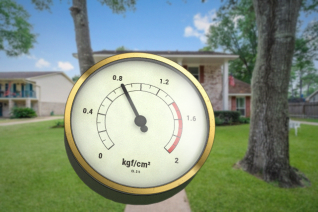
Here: 0.8
